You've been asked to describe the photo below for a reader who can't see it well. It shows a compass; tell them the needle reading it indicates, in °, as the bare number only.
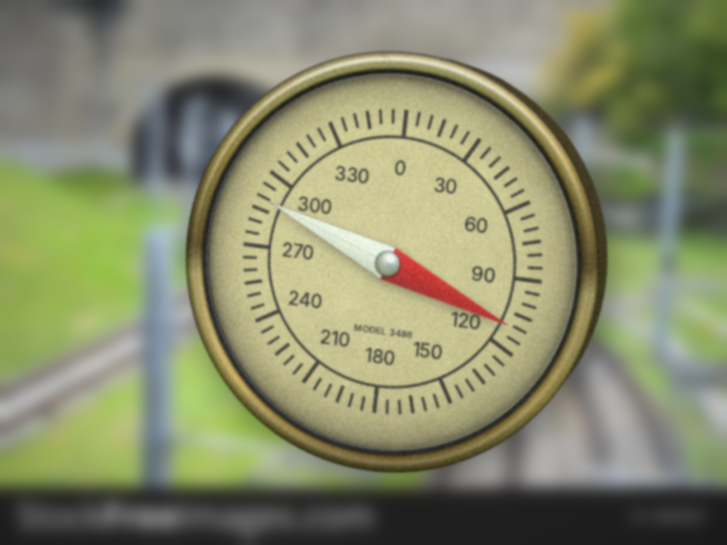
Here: 110
